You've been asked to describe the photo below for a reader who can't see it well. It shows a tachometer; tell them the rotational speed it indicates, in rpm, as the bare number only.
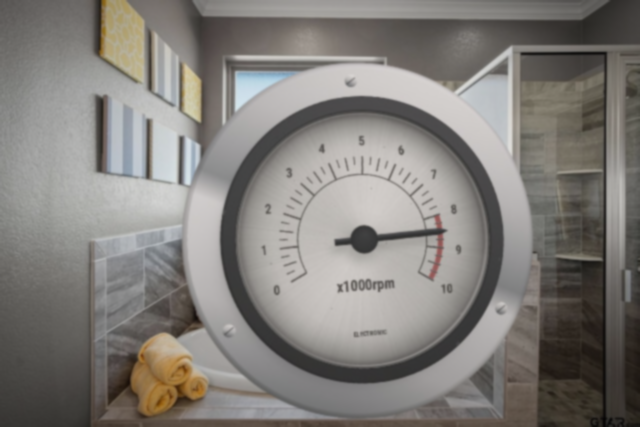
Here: 8500
